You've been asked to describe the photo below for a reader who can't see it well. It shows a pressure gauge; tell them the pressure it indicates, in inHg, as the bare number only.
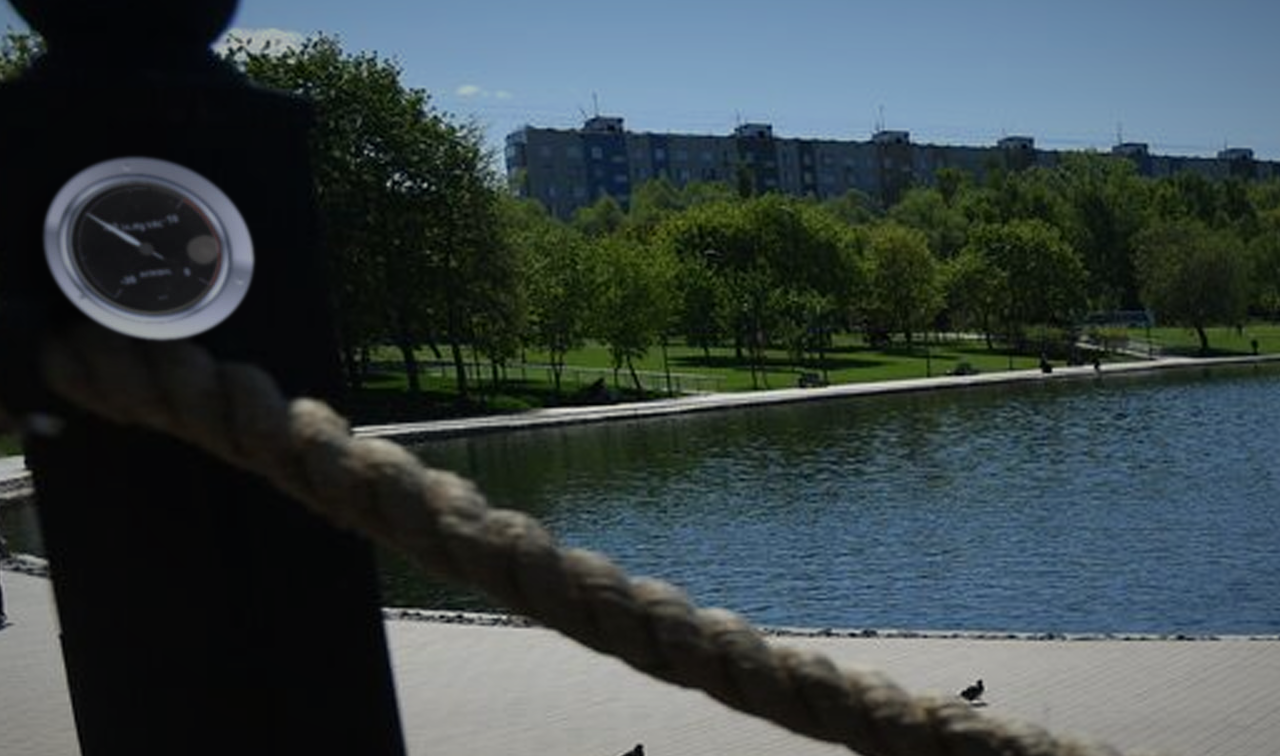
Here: -20
